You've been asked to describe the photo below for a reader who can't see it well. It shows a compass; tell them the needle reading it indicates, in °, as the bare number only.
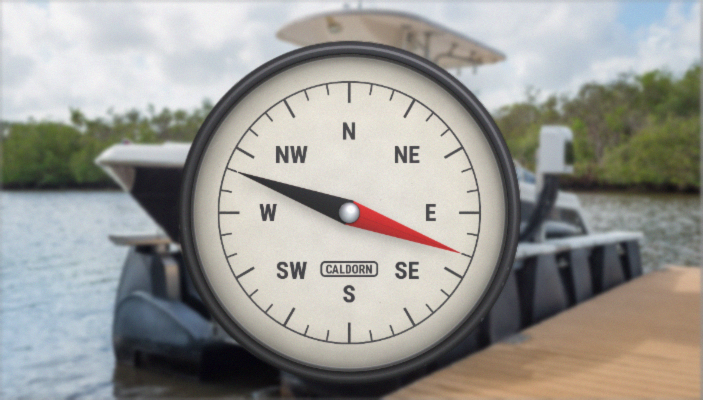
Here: 110
